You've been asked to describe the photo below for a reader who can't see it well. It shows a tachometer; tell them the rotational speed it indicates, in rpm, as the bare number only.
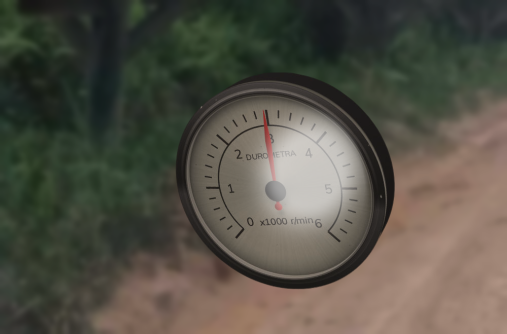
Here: 3000
